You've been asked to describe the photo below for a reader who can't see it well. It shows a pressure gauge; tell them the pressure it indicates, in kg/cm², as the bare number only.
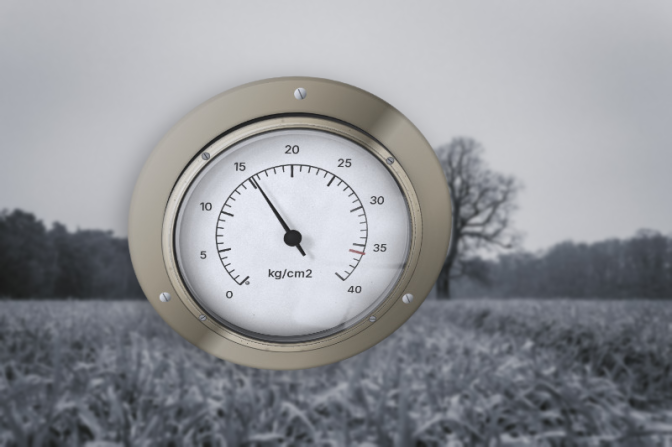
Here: 15.5
